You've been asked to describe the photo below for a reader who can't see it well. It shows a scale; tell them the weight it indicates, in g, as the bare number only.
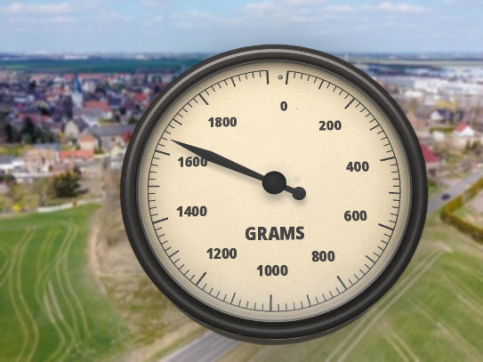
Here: 1640
